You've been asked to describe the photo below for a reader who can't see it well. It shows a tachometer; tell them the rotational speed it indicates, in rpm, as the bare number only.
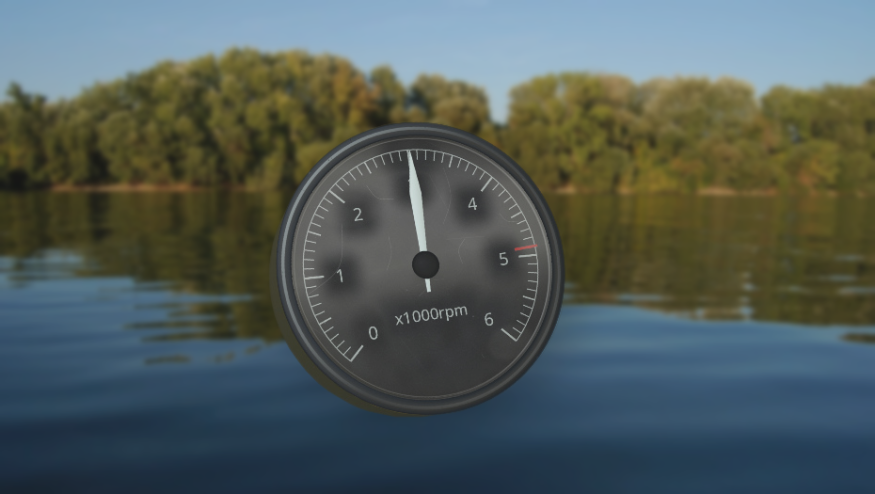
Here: 3000
